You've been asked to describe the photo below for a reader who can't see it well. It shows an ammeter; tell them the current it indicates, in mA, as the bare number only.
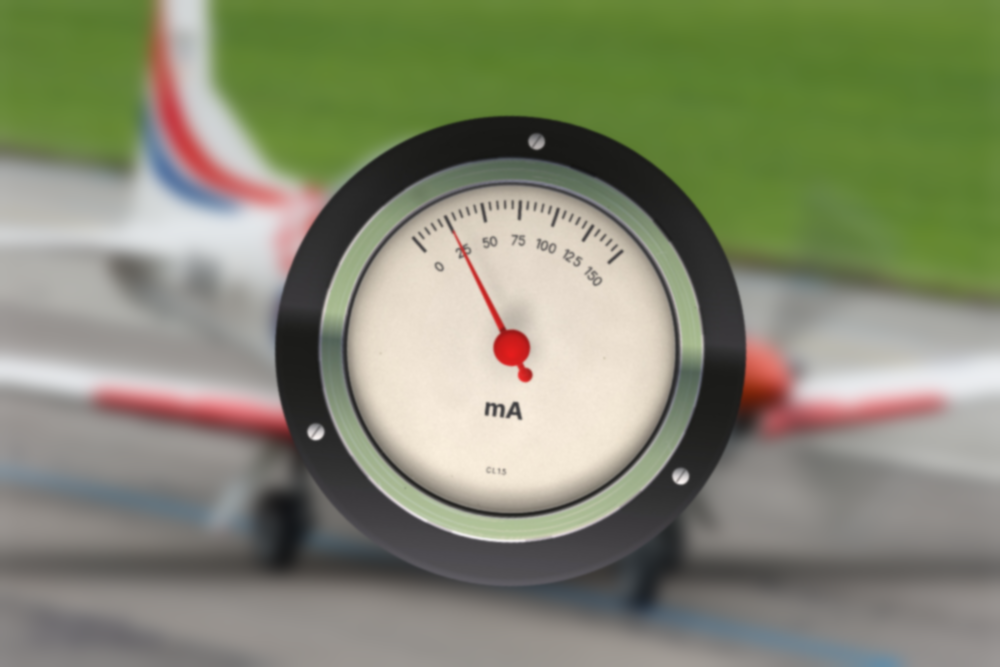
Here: 25
